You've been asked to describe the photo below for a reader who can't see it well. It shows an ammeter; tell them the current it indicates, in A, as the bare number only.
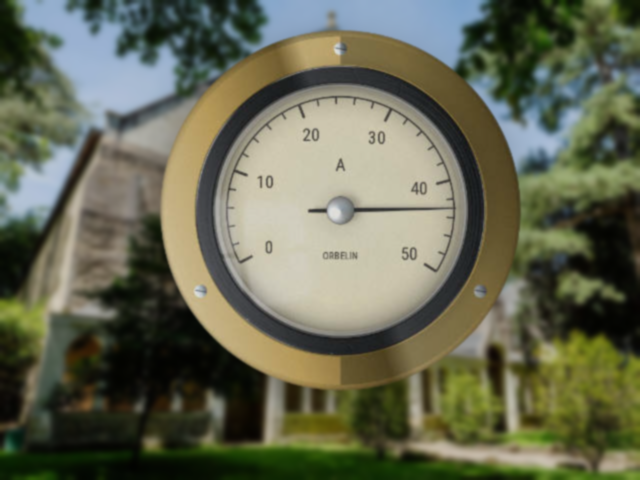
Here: 43
